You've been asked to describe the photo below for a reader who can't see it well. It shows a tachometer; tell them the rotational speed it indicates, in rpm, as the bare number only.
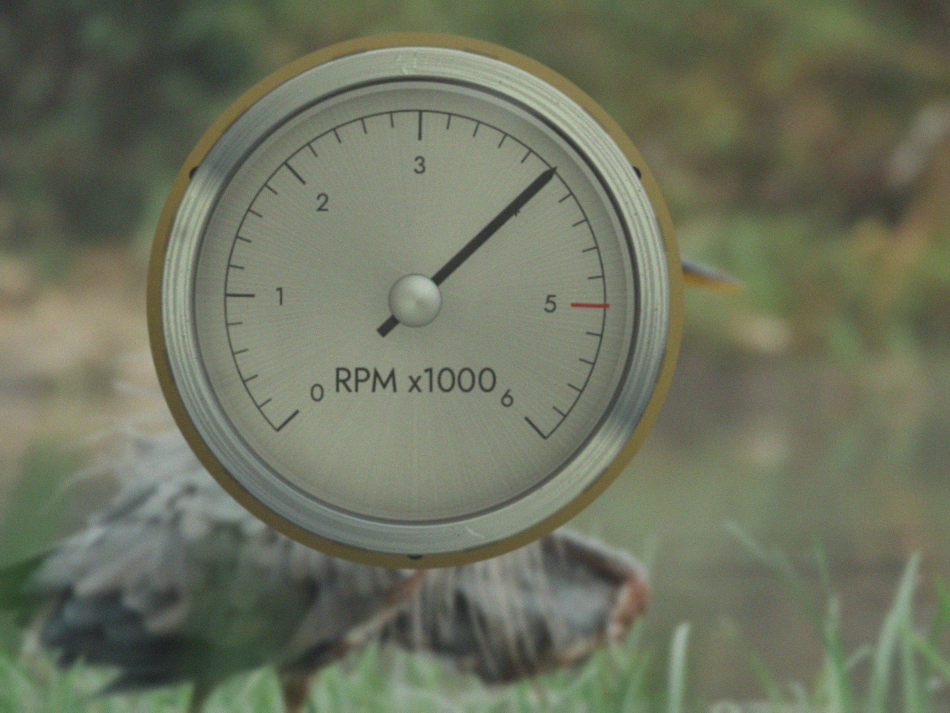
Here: 4000
